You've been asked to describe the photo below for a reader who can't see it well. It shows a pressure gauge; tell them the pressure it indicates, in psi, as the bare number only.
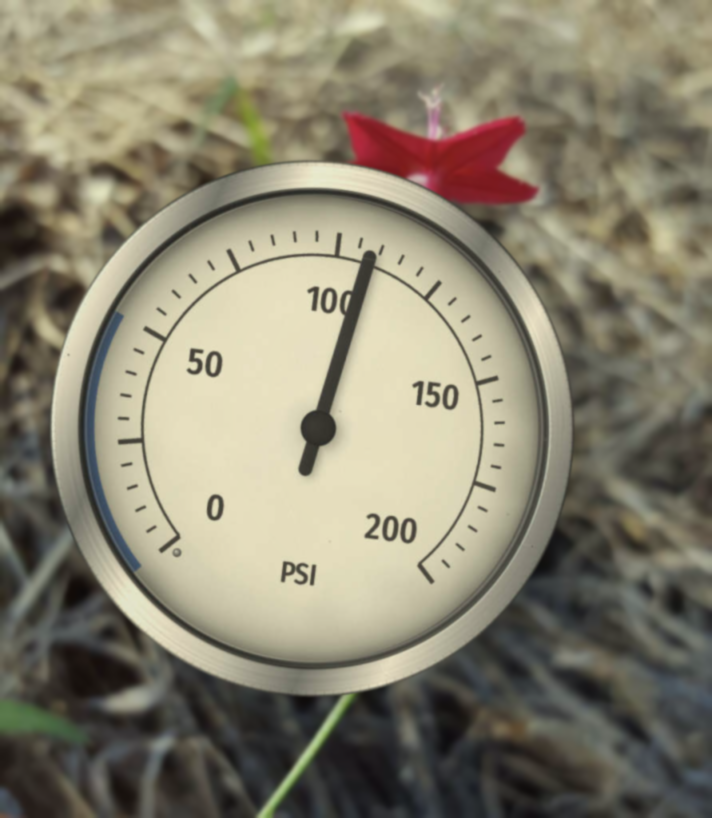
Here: 107.5
